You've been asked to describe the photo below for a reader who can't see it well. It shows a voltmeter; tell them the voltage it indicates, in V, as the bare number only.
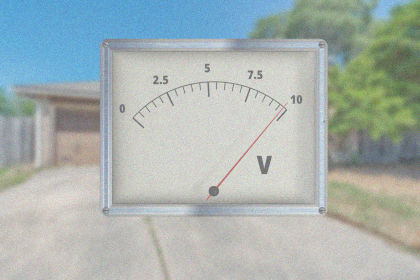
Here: 9.75
